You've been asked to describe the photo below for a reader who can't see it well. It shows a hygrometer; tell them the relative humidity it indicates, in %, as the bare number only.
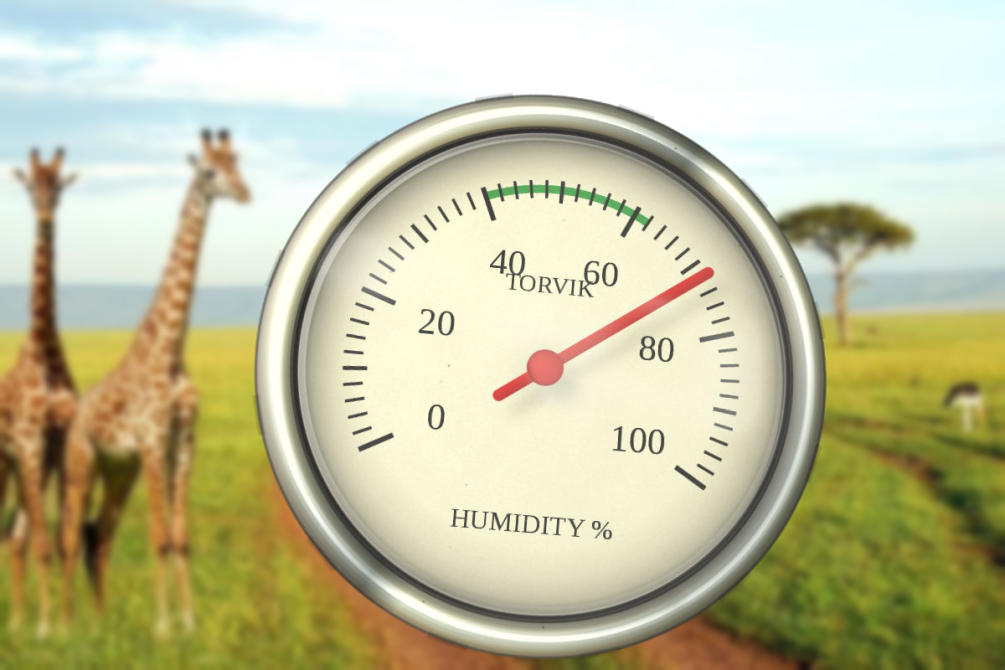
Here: 72
